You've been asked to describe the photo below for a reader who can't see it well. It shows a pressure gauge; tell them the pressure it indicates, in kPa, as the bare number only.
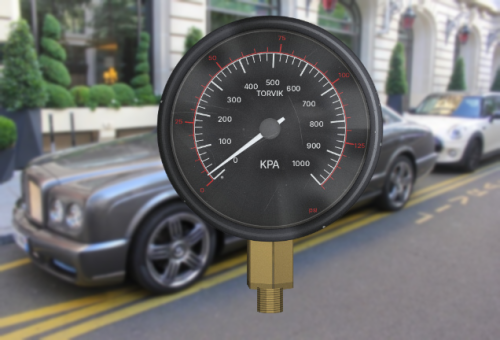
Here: 20
